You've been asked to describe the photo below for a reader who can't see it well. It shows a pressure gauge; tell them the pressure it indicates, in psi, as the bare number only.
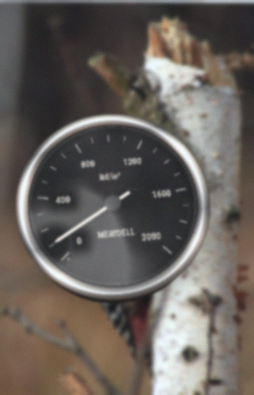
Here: 100
